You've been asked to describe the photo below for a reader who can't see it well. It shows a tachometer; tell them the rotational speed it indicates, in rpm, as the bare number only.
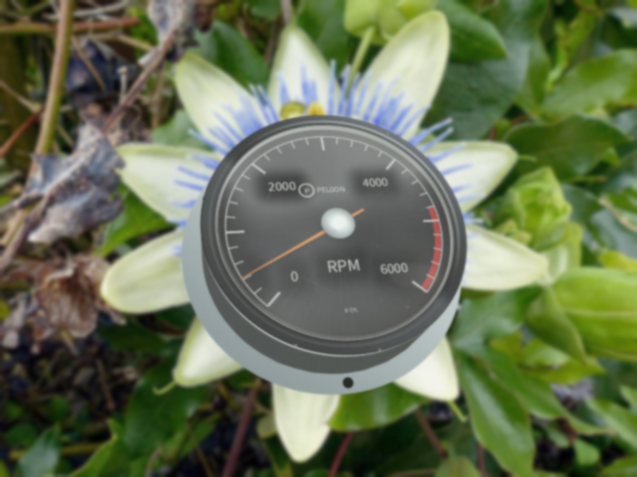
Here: 400
